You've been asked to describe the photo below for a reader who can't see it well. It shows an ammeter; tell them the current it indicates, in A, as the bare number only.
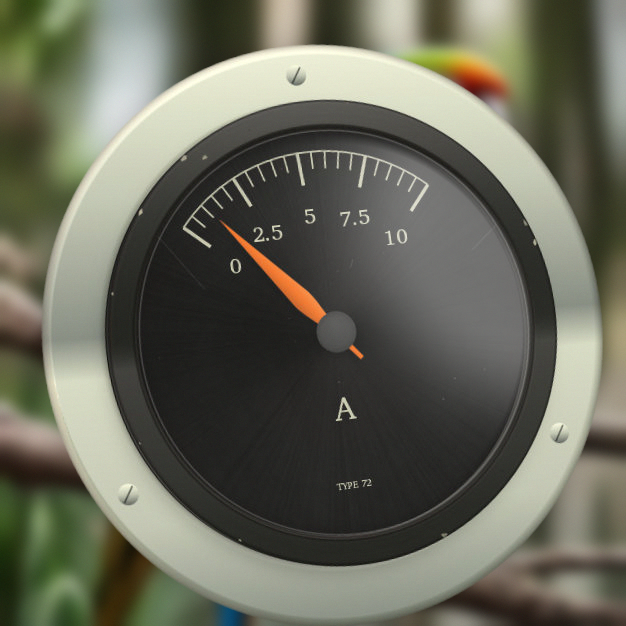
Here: 1
